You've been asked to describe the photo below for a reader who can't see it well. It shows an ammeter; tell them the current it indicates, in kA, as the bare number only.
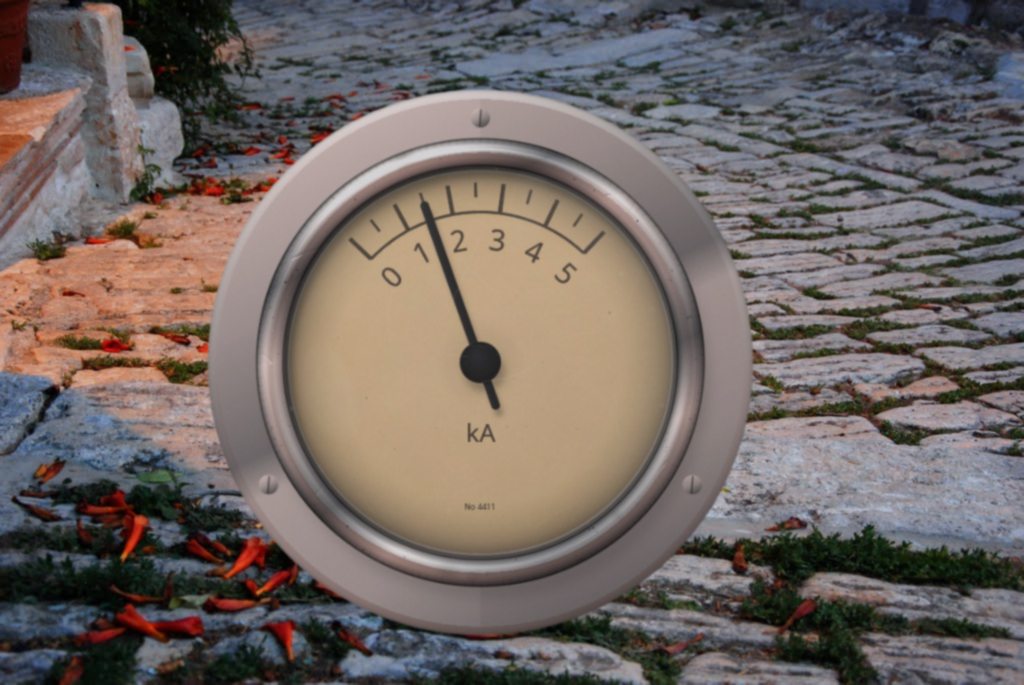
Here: 1.5
